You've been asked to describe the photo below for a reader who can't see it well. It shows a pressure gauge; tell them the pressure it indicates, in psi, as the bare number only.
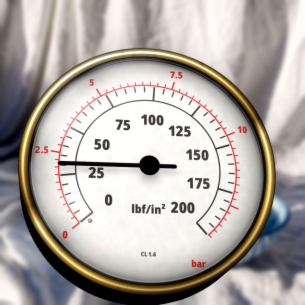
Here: 30
